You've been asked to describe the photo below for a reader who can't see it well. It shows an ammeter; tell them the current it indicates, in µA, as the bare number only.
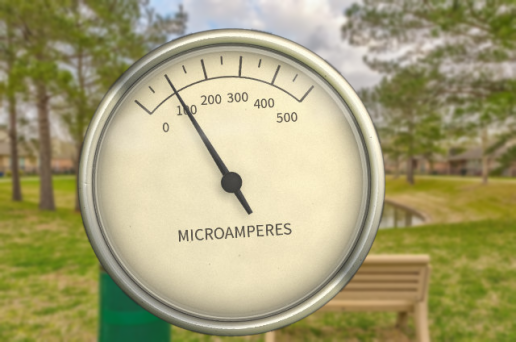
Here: 100
